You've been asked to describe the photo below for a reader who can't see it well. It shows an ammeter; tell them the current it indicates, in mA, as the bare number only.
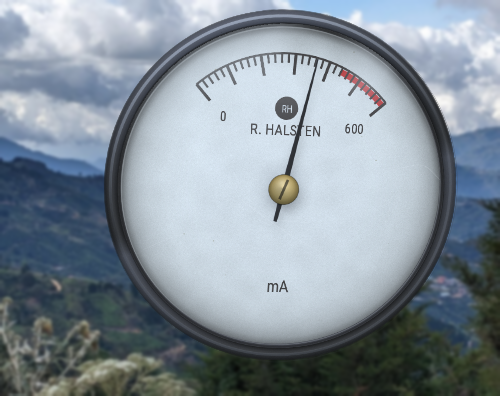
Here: 360
